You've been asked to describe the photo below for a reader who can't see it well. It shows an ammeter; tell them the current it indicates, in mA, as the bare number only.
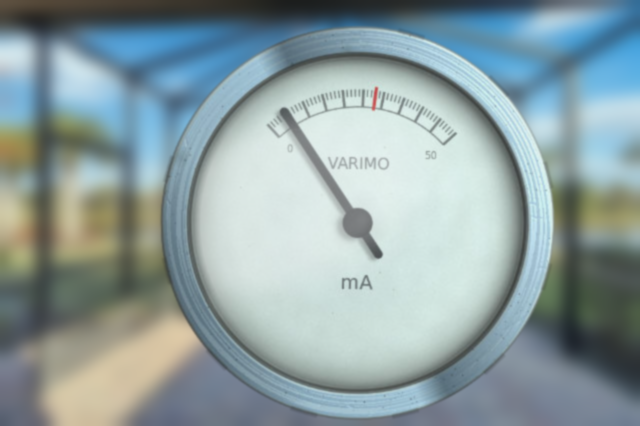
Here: 5
